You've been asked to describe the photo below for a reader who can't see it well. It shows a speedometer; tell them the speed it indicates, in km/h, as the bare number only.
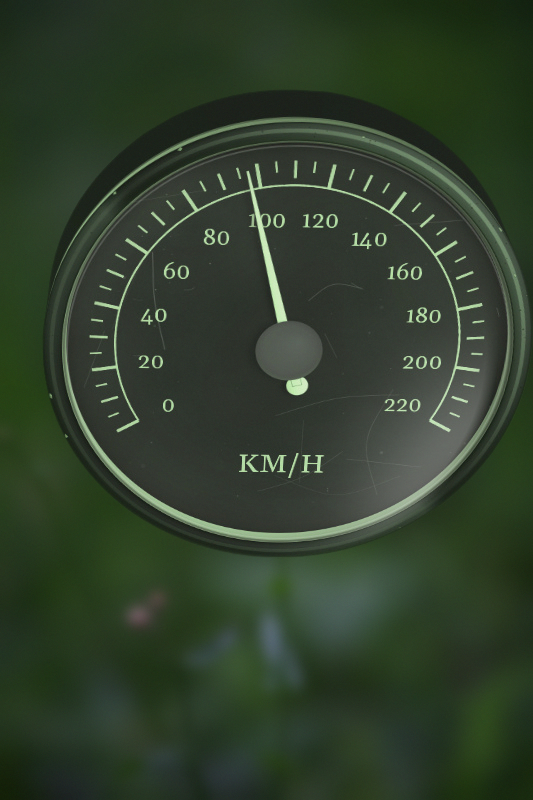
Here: 97.5
